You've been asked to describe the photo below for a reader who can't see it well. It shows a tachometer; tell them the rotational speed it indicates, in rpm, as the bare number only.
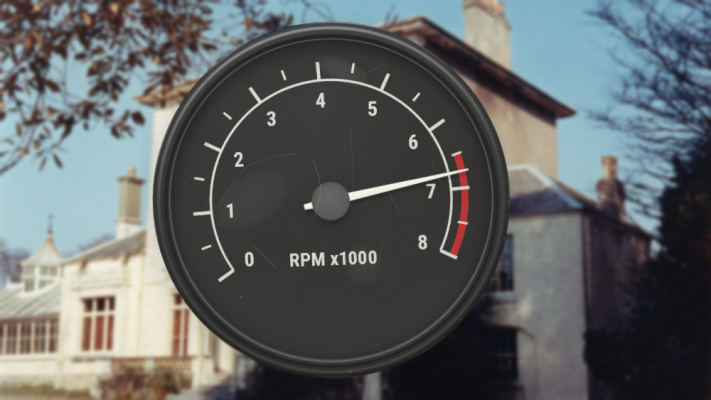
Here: 6750
